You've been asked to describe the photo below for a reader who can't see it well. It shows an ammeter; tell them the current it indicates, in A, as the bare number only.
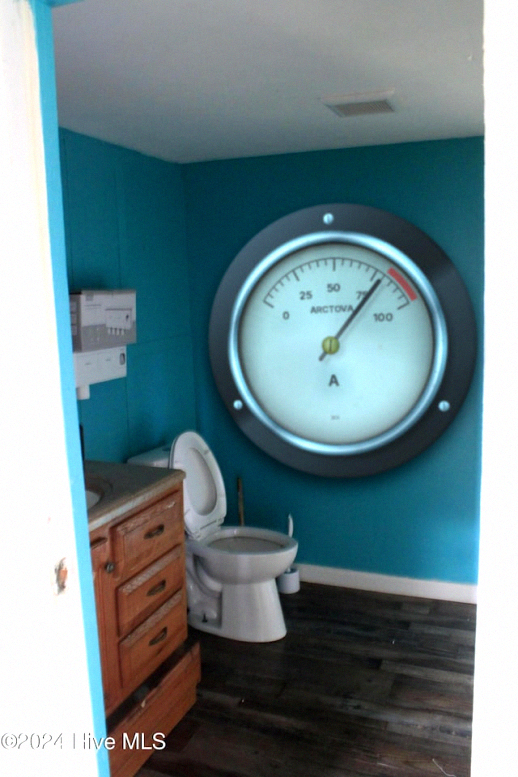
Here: 80
